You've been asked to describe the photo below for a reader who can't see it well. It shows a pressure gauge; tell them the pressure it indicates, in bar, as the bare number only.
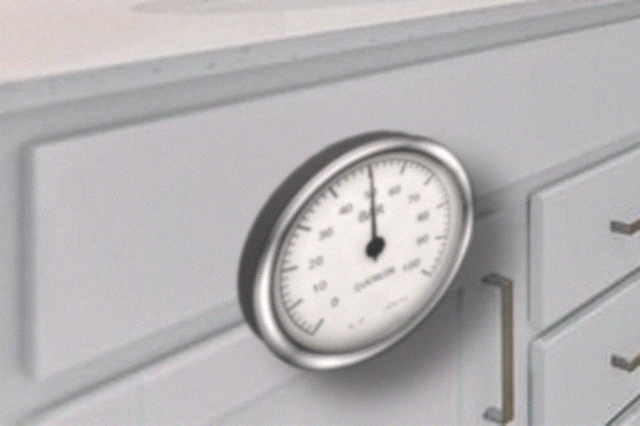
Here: 50
